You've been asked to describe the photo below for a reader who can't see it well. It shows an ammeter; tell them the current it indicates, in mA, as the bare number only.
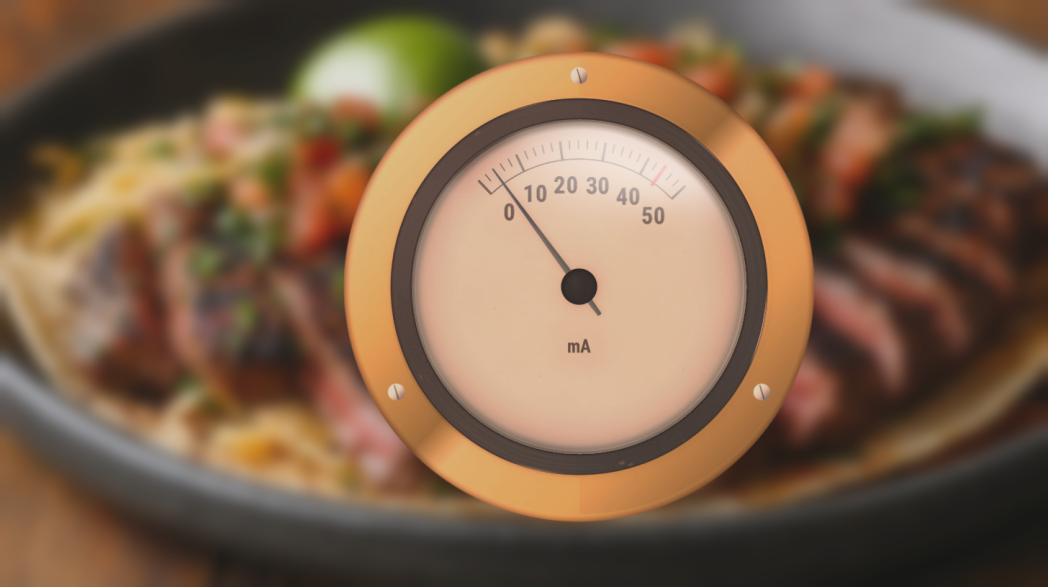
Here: 4
